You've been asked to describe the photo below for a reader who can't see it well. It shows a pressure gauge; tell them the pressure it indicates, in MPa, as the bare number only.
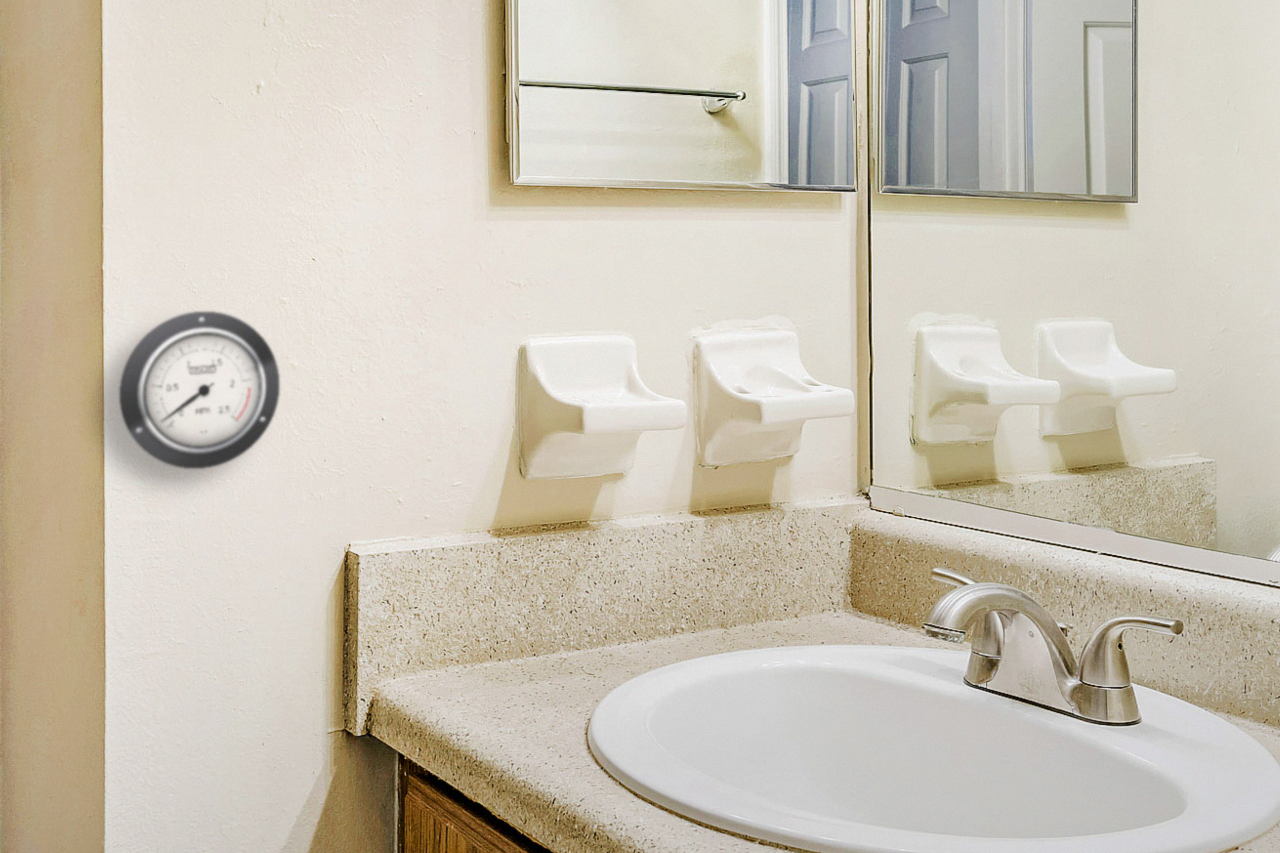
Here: 0.1
